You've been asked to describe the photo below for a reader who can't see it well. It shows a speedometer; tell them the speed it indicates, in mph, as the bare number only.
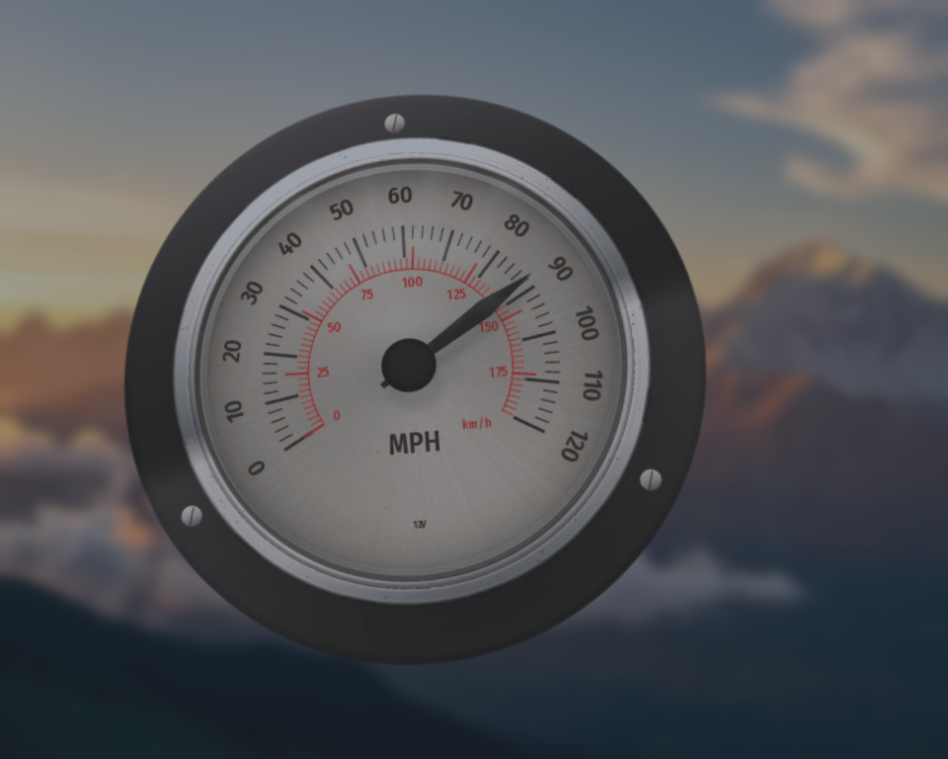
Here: 88
